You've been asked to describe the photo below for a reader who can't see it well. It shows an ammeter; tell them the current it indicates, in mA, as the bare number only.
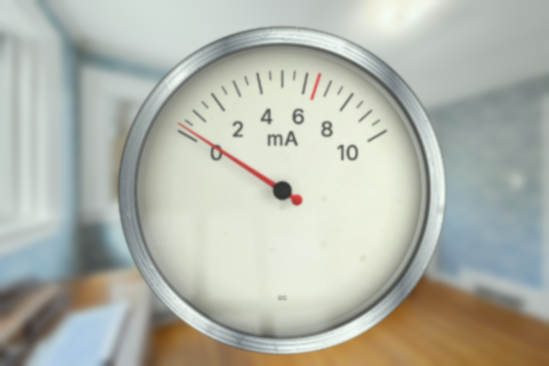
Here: 0.25
